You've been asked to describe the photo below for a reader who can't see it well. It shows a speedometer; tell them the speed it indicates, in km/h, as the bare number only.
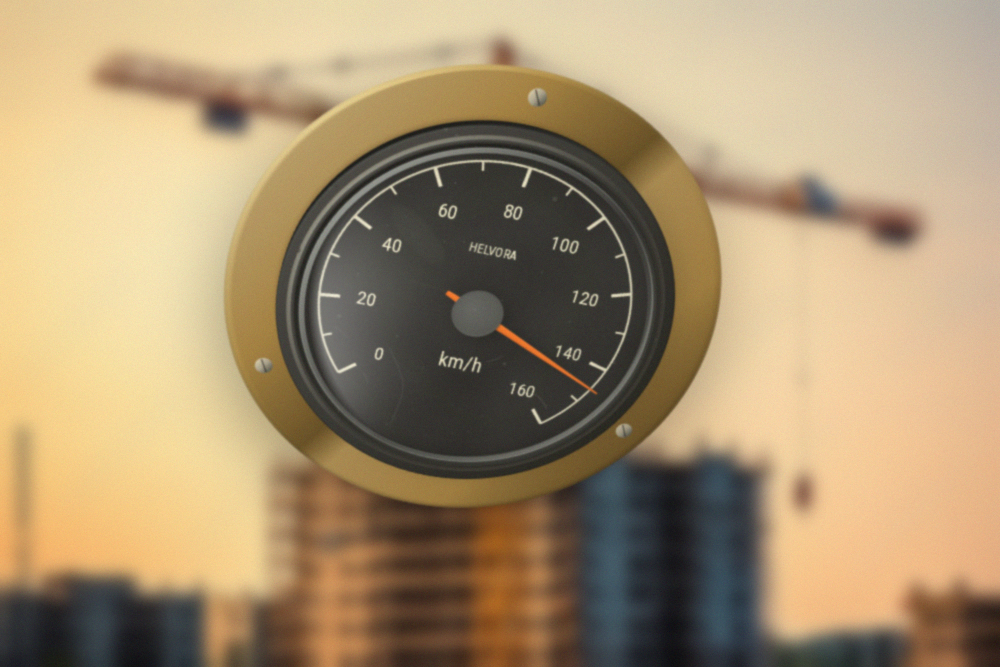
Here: 145
